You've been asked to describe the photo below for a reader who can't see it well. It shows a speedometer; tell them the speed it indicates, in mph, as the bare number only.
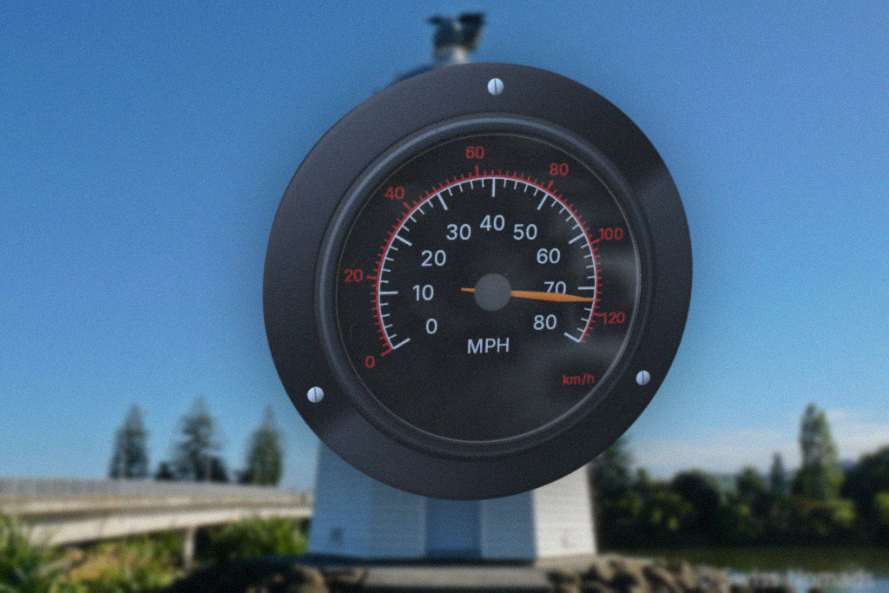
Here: 72
